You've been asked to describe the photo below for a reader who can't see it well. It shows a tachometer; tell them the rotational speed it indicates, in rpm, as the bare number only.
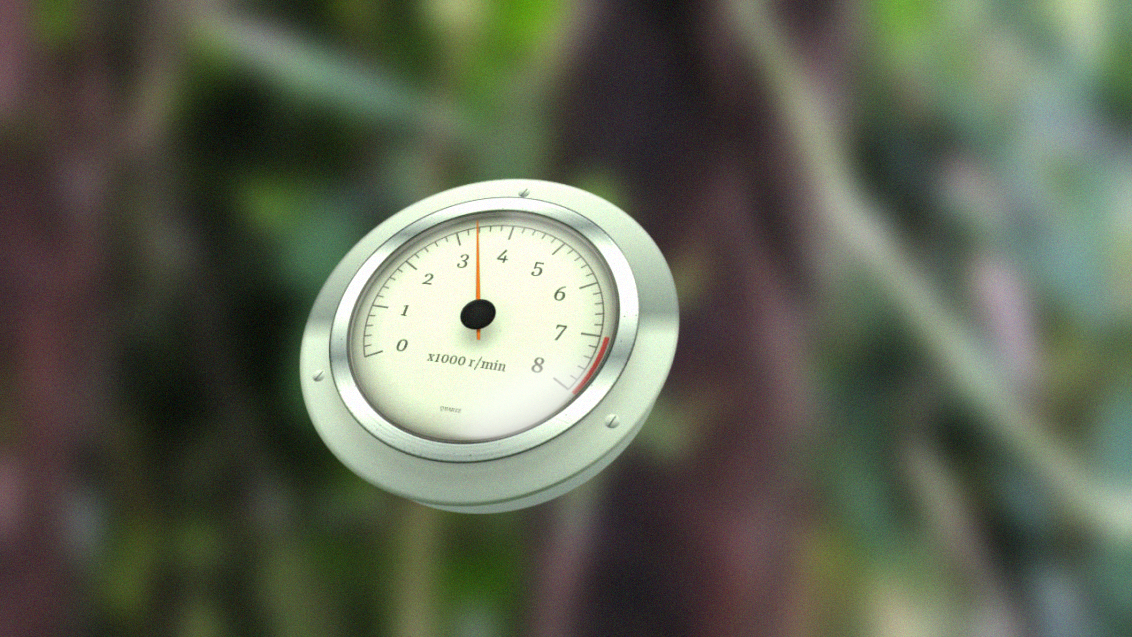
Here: 3400
